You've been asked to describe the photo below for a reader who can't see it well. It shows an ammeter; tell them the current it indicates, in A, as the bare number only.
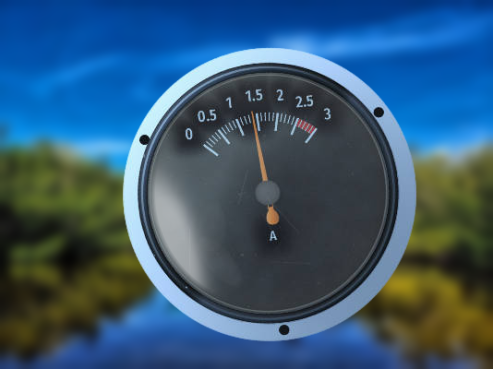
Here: 1.4
